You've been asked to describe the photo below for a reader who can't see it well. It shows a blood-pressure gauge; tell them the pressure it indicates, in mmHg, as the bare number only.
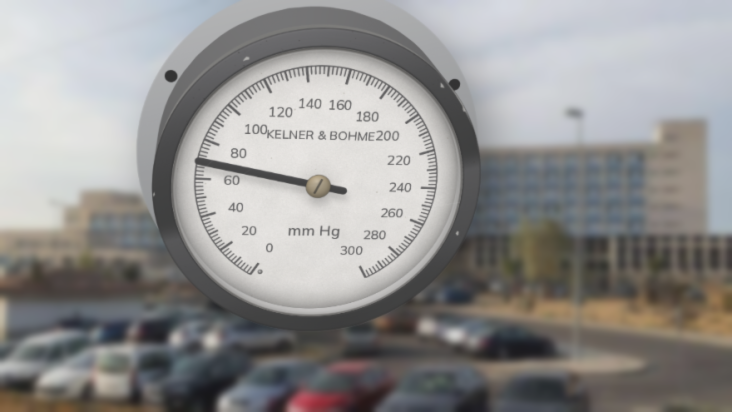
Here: 70
